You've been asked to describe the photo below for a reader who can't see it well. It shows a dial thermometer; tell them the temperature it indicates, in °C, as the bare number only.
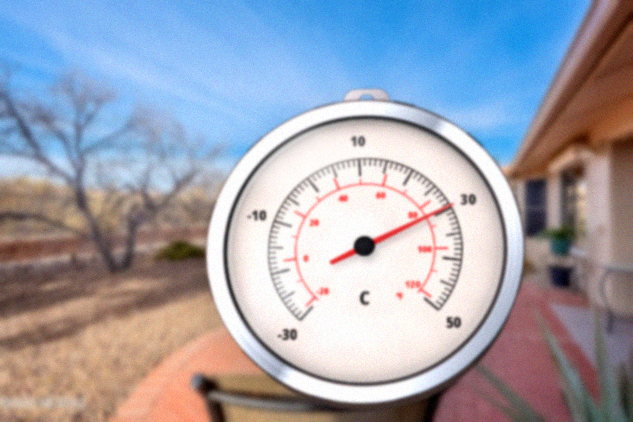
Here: 30
